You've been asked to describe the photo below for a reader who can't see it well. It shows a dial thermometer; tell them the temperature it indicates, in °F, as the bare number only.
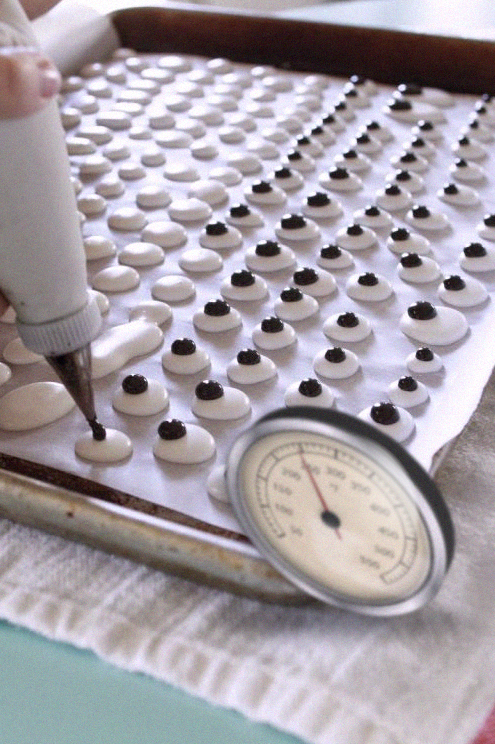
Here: 250
